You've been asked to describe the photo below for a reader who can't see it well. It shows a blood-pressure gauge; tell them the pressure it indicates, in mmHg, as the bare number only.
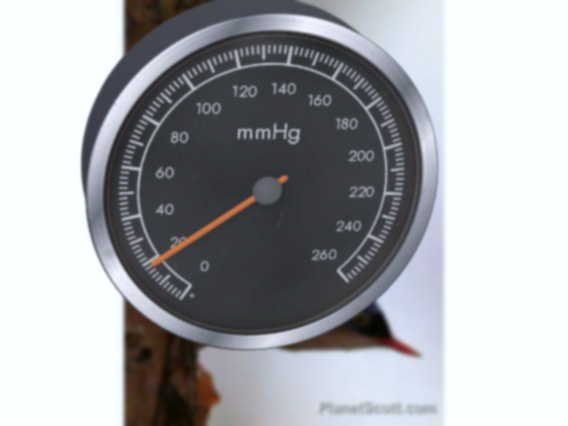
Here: 20
